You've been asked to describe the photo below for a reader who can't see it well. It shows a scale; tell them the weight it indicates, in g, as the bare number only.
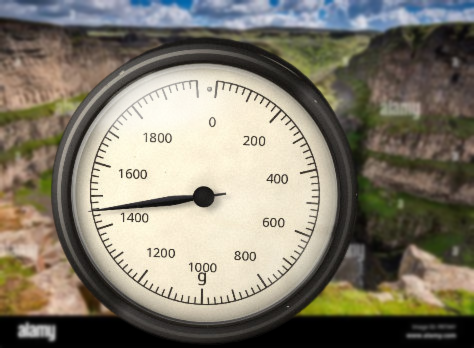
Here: 1460
